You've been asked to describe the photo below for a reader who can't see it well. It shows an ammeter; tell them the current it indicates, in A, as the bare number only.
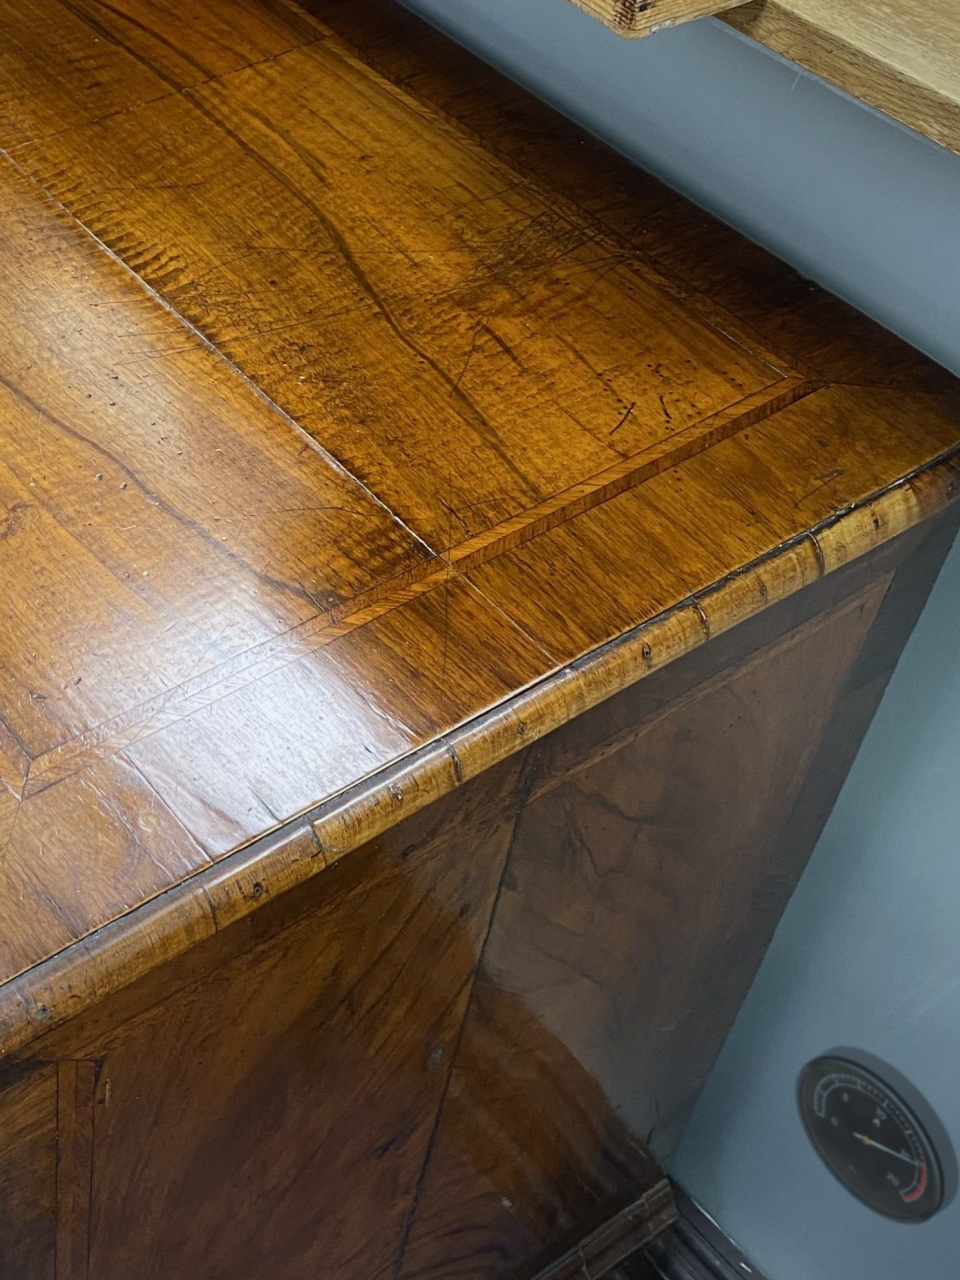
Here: 15
